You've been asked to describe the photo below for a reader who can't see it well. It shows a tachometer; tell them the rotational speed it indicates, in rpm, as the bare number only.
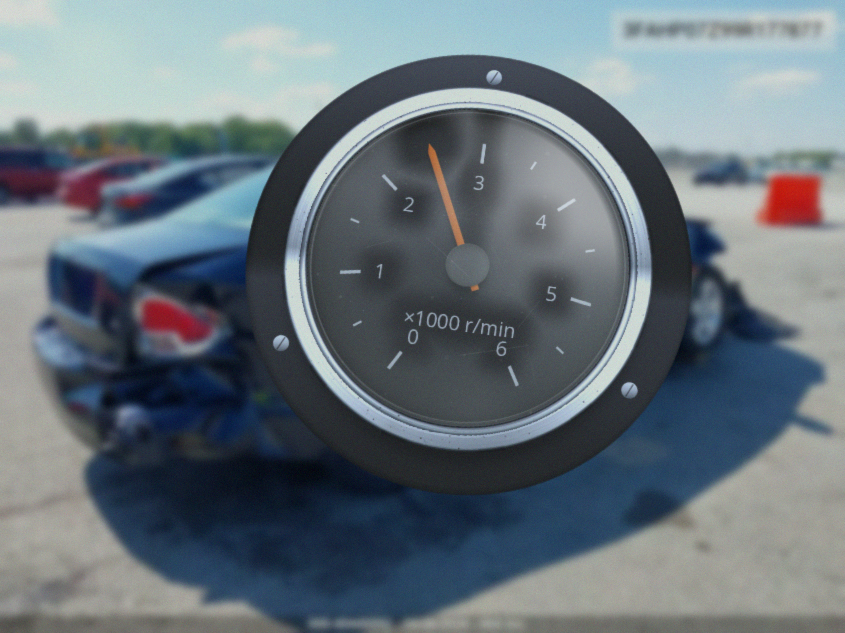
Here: 2500
